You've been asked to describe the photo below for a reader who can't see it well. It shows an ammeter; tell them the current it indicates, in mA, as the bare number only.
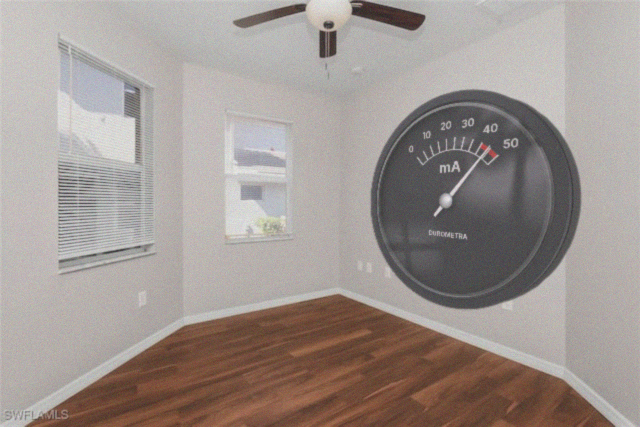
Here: 45
